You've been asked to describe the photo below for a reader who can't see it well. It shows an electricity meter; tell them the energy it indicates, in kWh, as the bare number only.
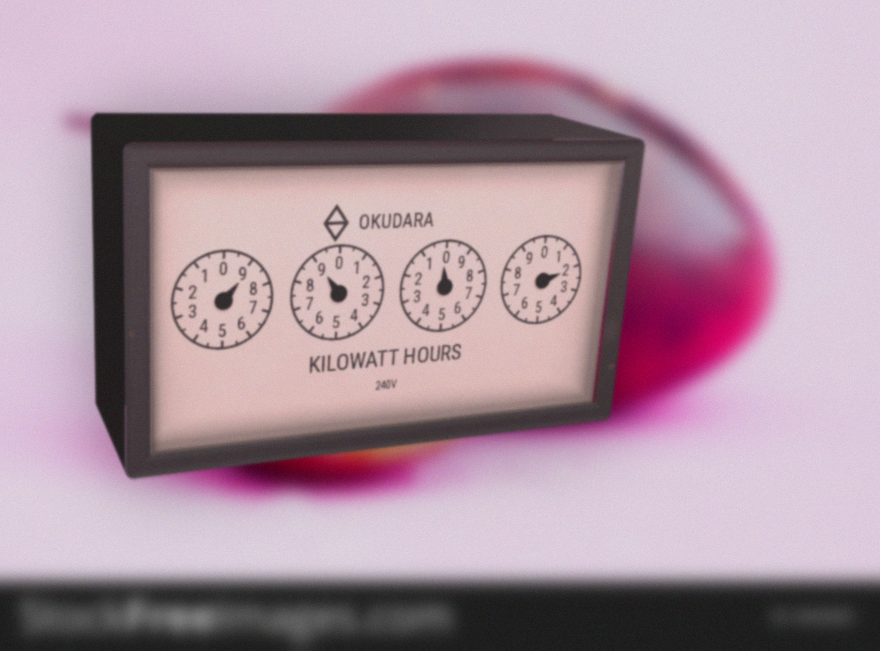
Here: 8902
